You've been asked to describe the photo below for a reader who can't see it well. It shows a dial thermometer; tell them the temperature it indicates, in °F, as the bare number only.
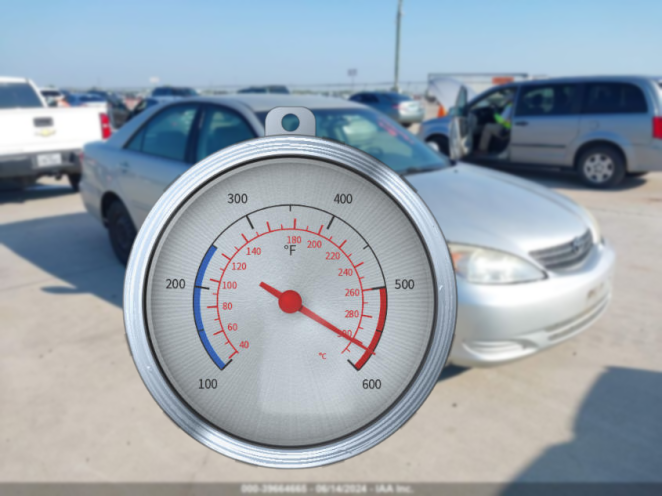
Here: 575
